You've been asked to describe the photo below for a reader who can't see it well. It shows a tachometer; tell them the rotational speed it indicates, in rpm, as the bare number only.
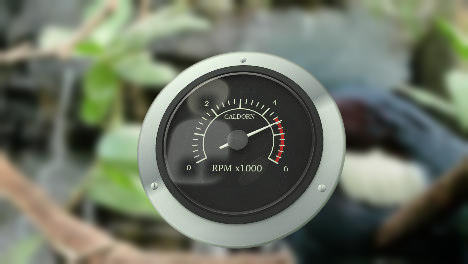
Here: 4600
